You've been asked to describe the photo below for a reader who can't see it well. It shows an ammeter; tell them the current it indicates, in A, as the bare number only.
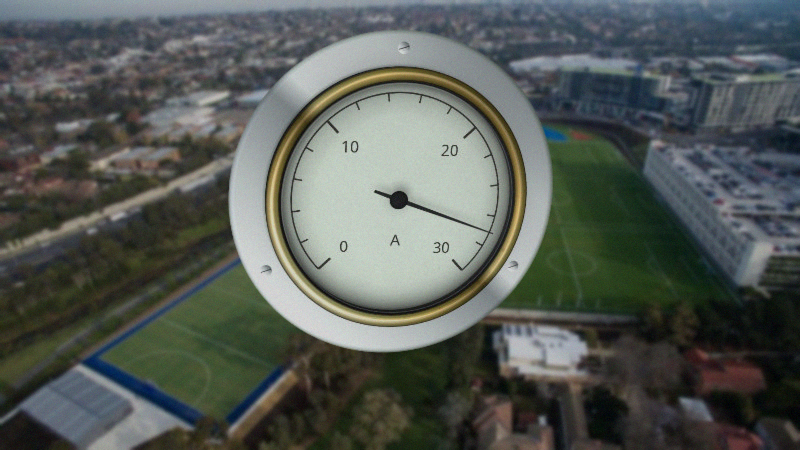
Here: 27
